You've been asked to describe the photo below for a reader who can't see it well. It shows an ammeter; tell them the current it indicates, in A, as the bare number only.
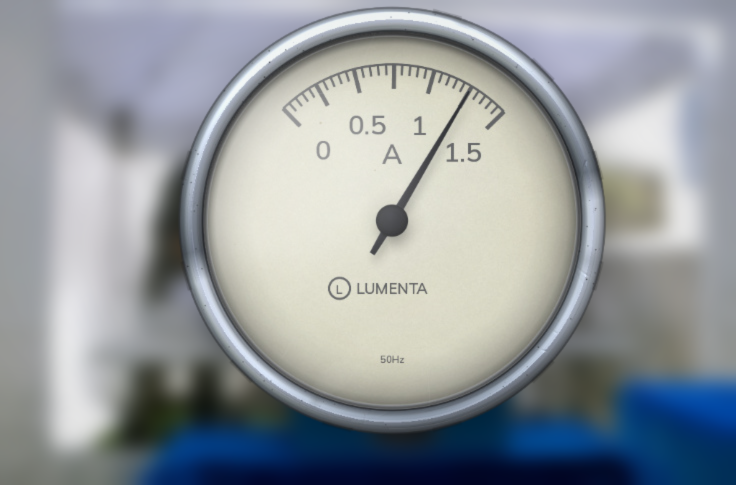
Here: 1.25
